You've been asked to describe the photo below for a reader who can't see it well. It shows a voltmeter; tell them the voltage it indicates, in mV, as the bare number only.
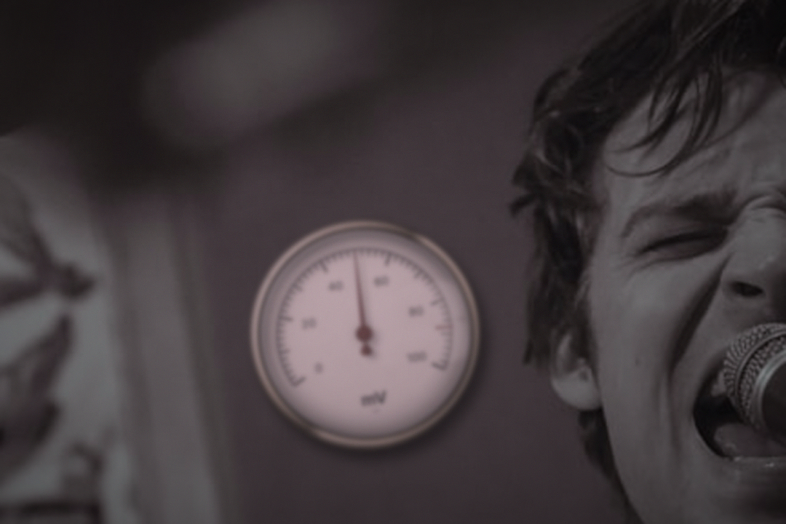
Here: 50
